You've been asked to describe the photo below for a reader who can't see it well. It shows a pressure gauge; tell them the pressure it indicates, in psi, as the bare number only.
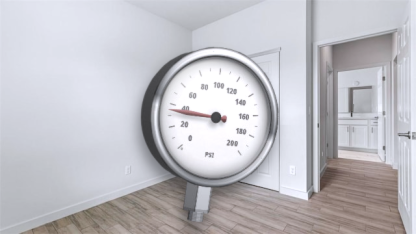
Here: 35
